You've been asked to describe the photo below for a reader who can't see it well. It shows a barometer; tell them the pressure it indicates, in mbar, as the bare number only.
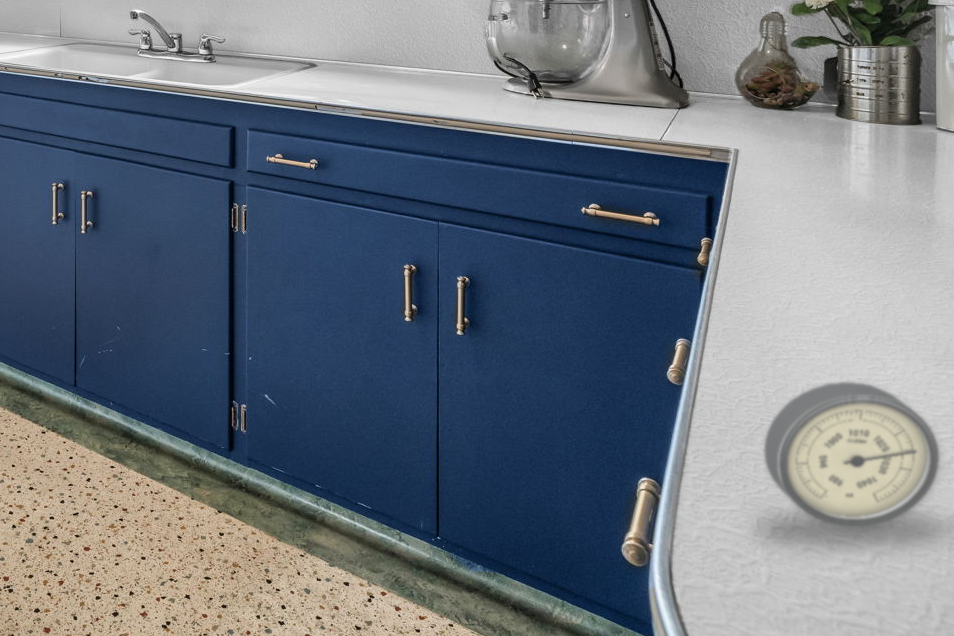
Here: 1025
